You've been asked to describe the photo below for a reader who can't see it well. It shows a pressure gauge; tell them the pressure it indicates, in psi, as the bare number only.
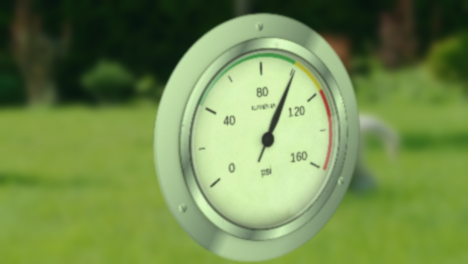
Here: 100
